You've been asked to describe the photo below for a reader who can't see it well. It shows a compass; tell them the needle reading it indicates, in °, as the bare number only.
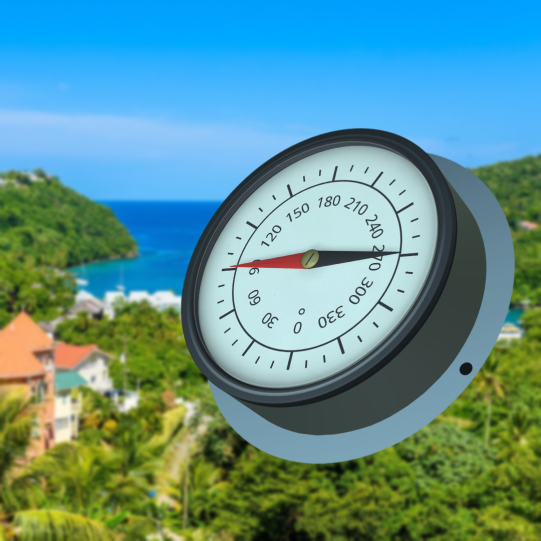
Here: 90
